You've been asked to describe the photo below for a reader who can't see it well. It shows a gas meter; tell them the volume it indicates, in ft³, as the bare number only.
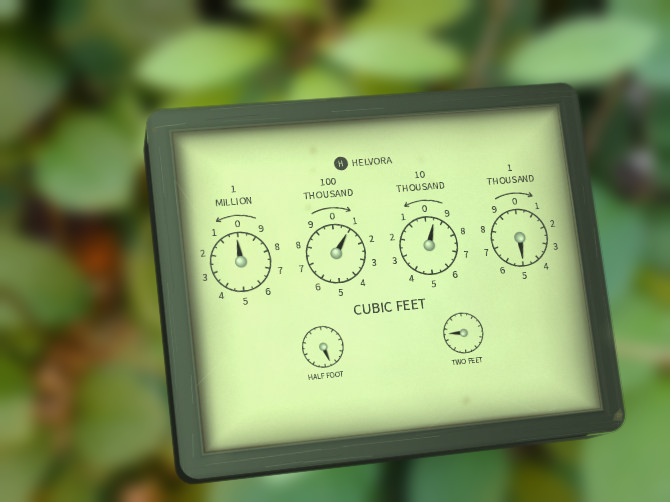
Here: 9500
